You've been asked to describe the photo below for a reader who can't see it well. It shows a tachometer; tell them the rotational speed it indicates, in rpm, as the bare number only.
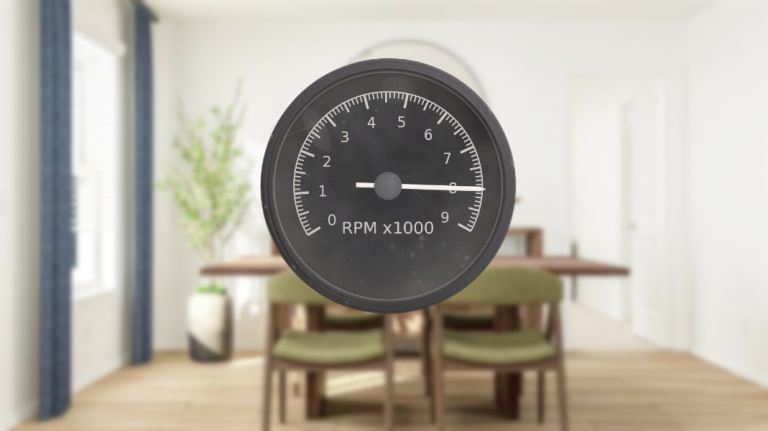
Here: 8000
